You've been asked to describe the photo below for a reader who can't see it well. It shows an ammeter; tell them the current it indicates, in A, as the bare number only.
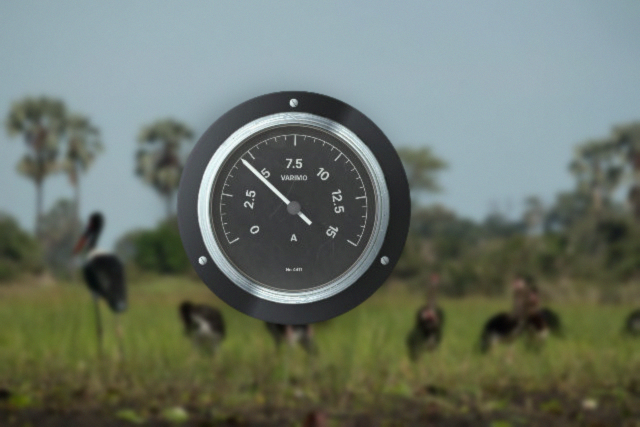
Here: 4.5
